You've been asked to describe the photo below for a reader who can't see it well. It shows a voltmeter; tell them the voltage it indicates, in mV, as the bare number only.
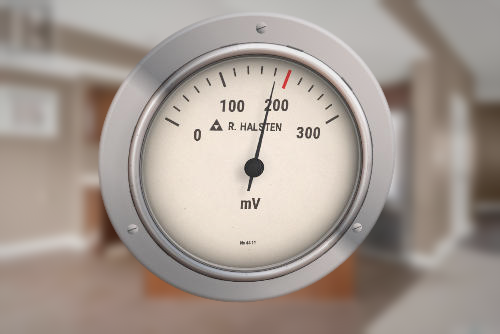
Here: 180
